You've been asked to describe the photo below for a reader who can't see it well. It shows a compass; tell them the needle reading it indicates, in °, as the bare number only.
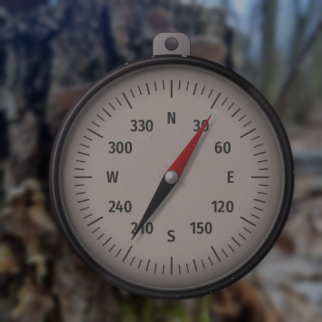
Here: 32.5
